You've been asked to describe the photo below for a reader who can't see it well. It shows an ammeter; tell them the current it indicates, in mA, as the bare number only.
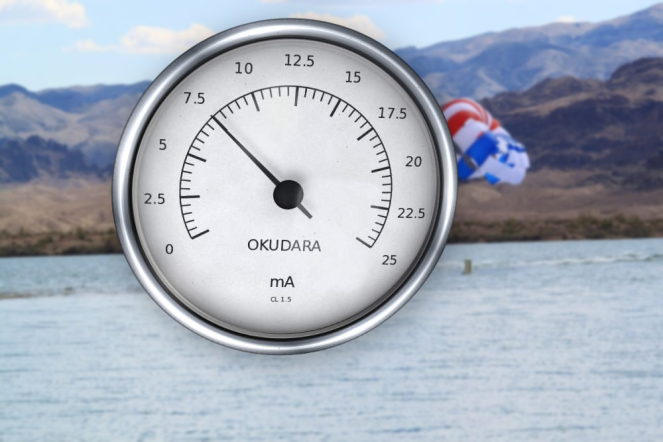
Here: 7.5
